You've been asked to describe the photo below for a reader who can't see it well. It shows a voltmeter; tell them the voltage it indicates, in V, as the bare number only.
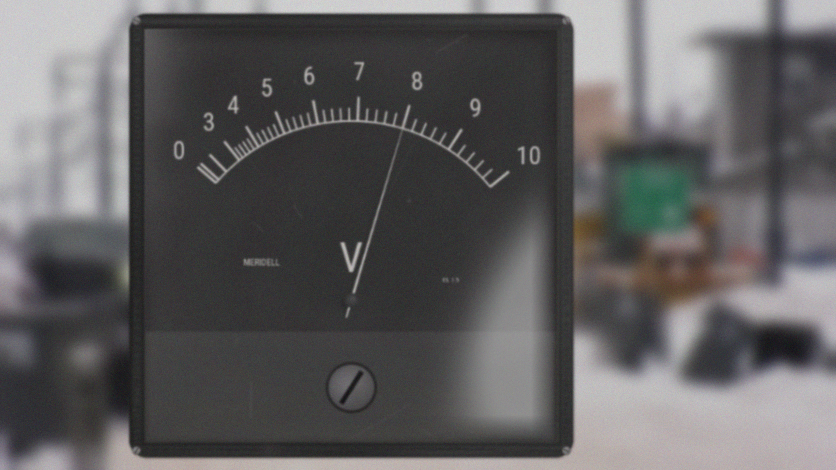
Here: 8
